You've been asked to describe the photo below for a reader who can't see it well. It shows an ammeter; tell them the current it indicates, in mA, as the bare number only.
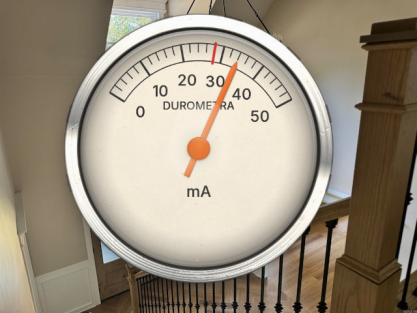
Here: 34
